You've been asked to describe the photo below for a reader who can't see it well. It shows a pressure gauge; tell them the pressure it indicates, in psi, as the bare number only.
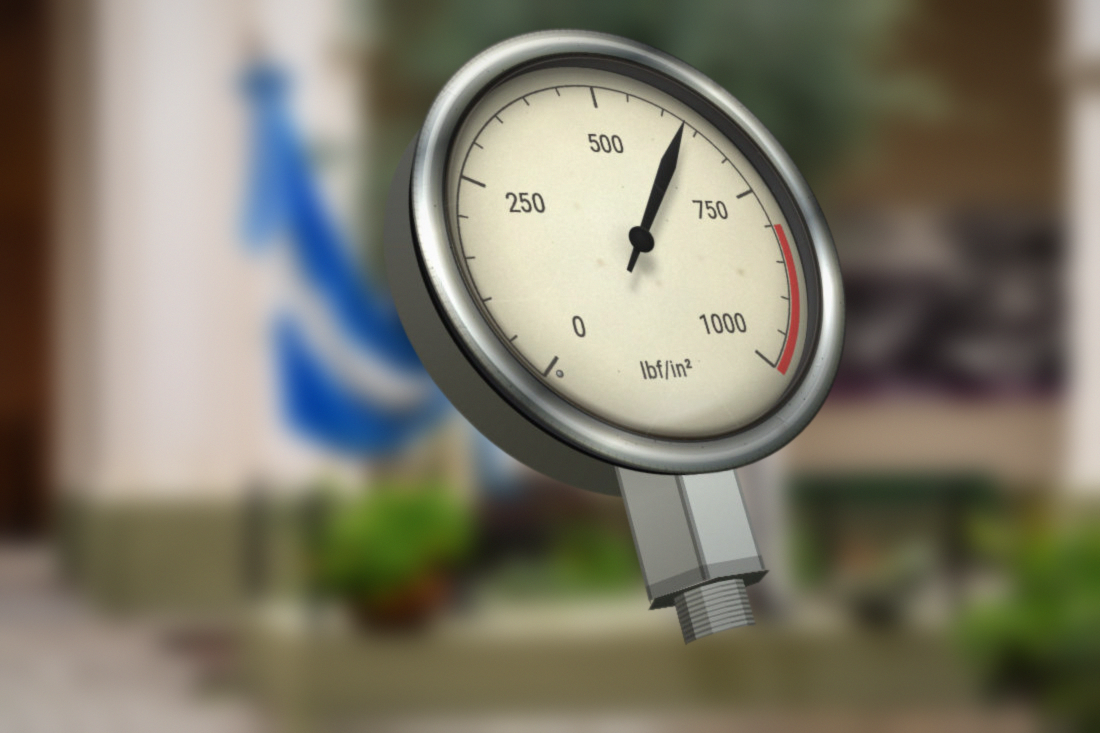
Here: 625
